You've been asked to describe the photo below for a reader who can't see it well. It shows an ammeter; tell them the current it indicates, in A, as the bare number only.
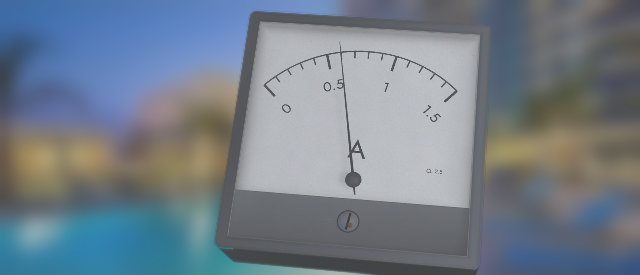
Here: 0.6
